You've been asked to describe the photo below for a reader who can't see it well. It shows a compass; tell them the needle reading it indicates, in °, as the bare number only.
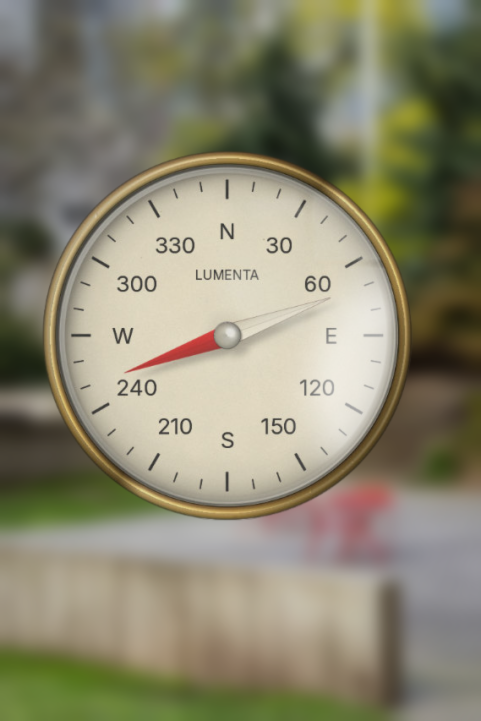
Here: 250
